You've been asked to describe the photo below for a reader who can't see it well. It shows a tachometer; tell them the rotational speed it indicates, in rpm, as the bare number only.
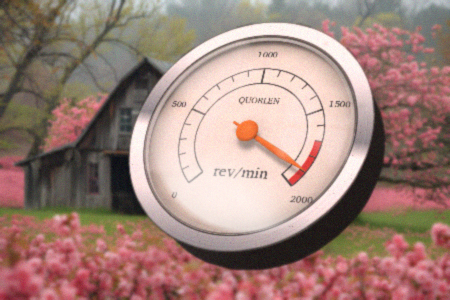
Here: 1900
